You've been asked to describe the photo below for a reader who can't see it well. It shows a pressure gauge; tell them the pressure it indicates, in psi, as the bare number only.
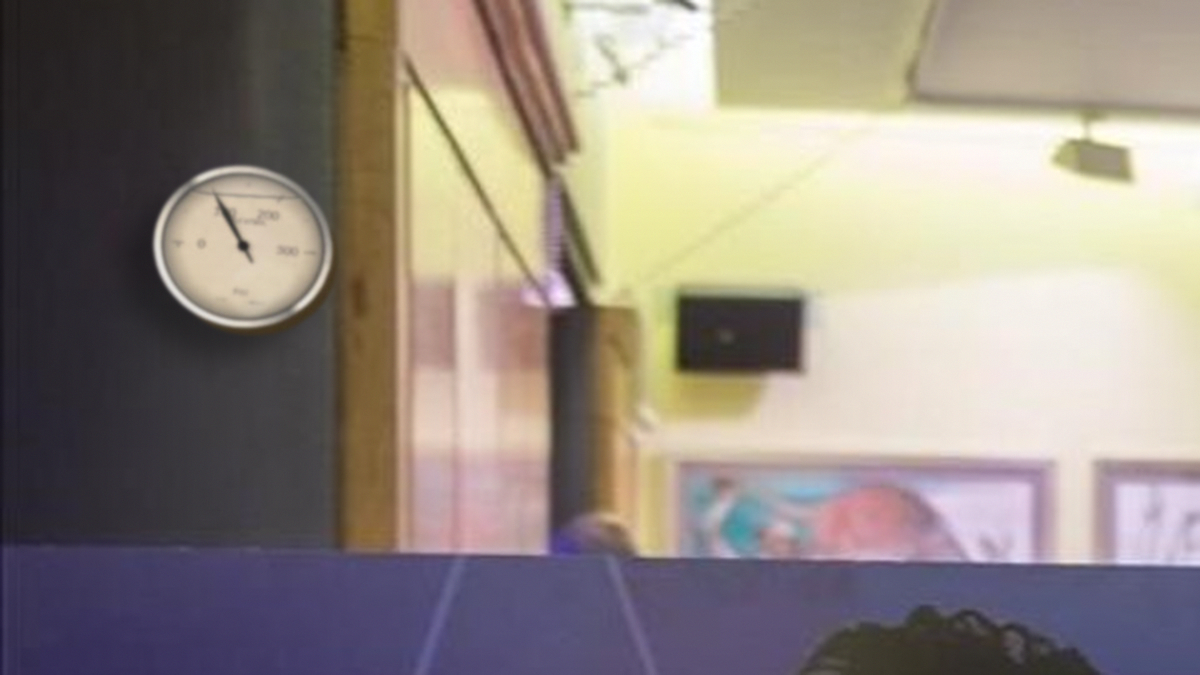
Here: 100
